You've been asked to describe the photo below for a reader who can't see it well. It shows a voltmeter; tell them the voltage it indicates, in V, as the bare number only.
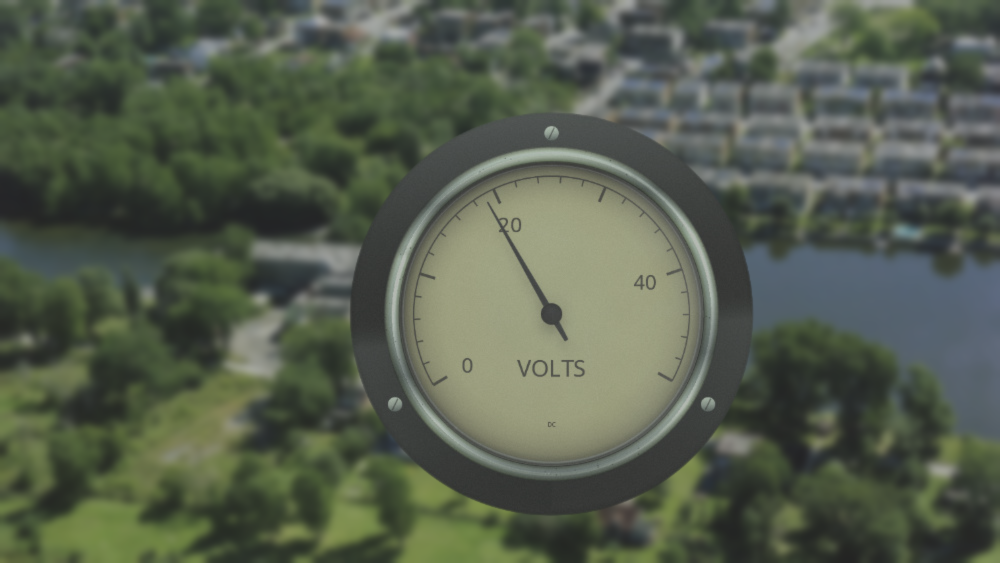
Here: 19
